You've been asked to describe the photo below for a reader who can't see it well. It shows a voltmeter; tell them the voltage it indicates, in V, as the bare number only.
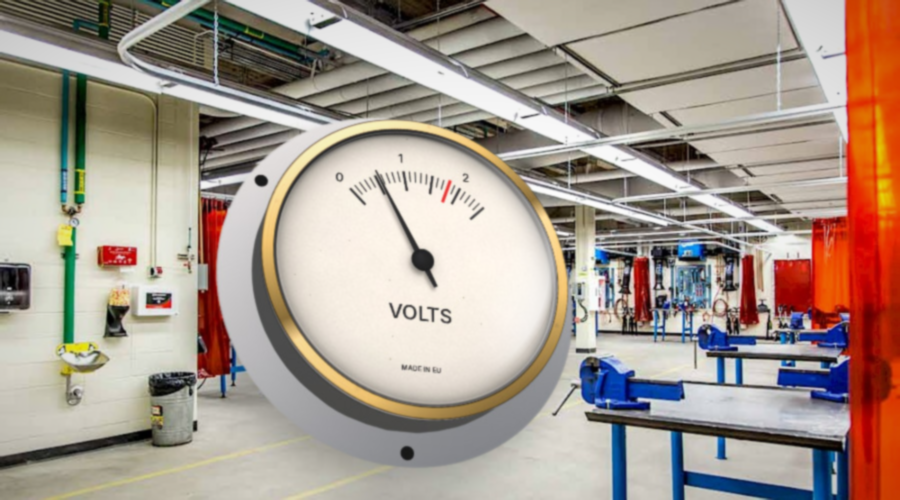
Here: 0.5
